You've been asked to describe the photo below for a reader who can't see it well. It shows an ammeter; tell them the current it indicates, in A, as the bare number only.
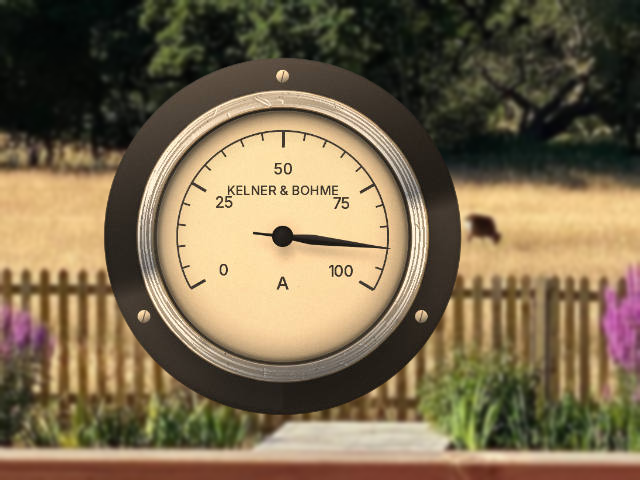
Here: 90
